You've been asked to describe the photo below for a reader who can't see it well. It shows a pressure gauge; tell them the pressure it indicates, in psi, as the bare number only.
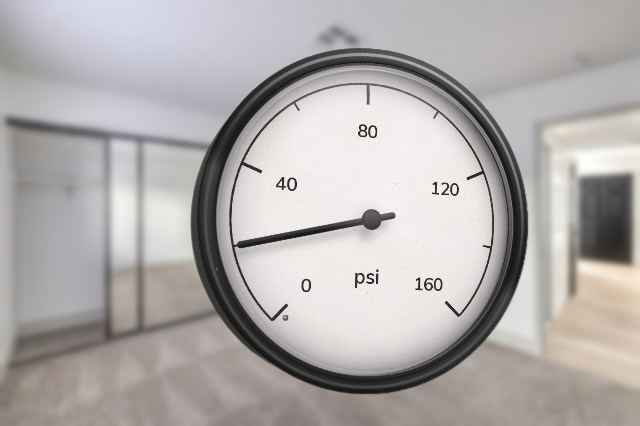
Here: 20
